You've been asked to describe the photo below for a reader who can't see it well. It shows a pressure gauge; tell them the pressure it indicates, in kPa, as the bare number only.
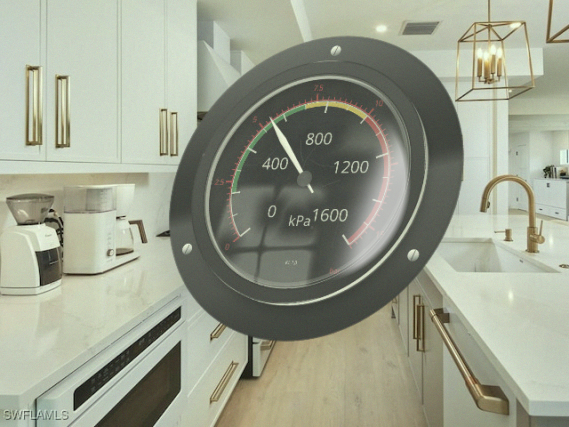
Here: 550
